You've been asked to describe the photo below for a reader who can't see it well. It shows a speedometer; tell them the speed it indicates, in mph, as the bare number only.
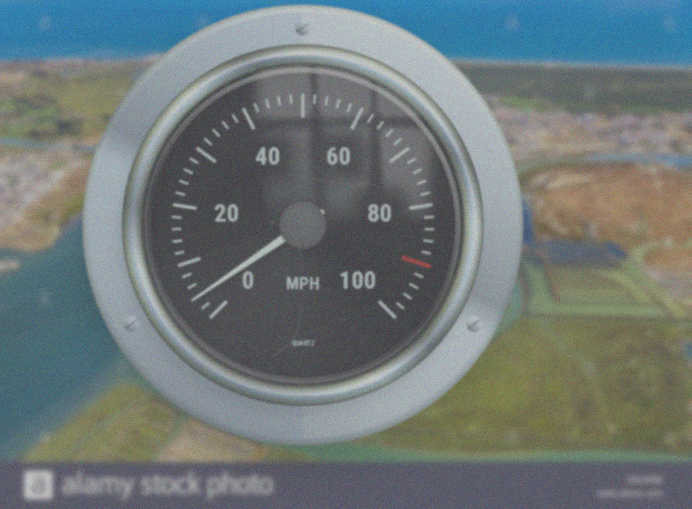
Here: 4
